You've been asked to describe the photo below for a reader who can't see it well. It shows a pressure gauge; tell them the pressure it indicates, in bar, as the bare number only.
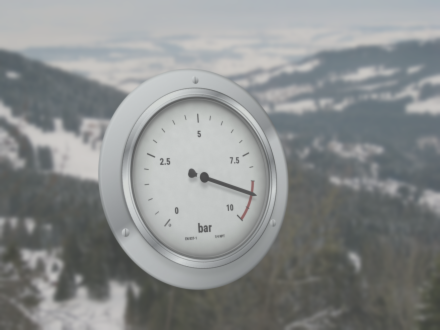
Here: 9
